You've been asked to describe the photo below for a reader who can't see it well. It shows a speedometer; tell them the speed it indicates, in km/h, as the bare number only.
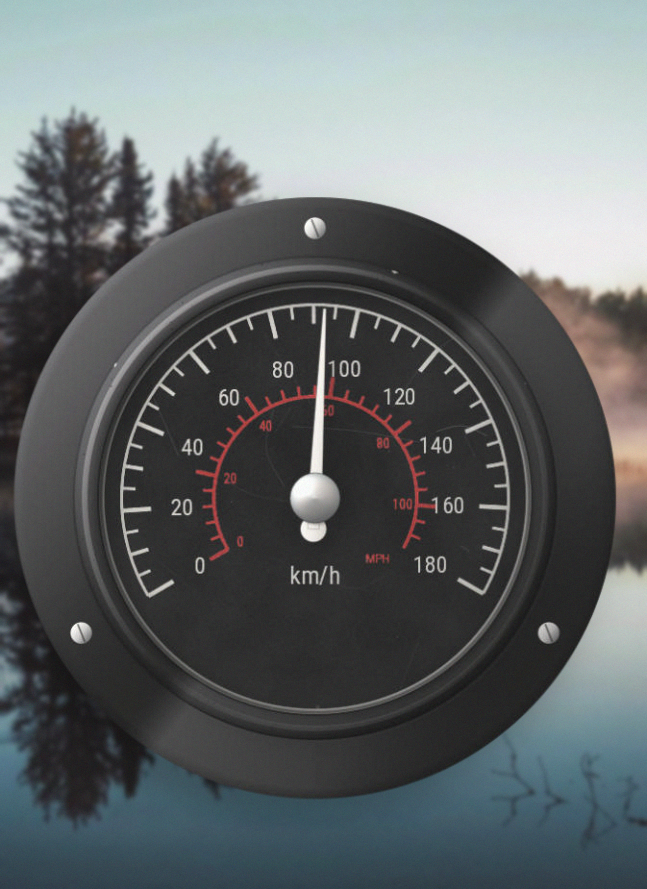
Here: 92.5
